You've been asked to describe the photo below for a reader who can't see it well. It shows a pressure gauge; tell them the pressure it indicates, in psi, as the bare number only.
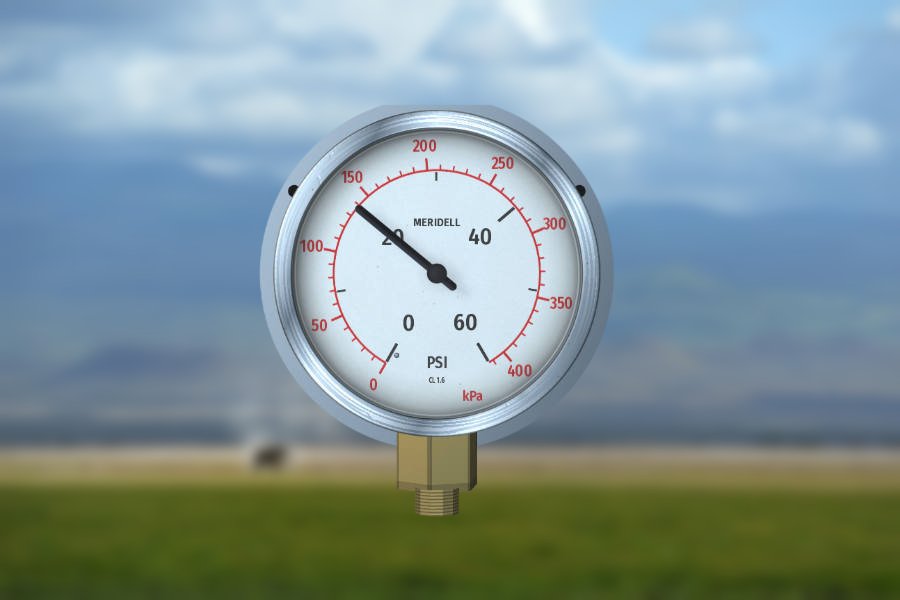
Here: 20
